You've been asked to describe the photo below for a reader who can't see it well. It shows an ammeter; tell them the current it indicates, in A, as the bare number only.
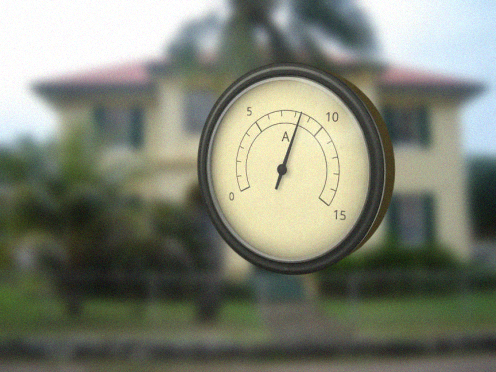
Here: 8.5
